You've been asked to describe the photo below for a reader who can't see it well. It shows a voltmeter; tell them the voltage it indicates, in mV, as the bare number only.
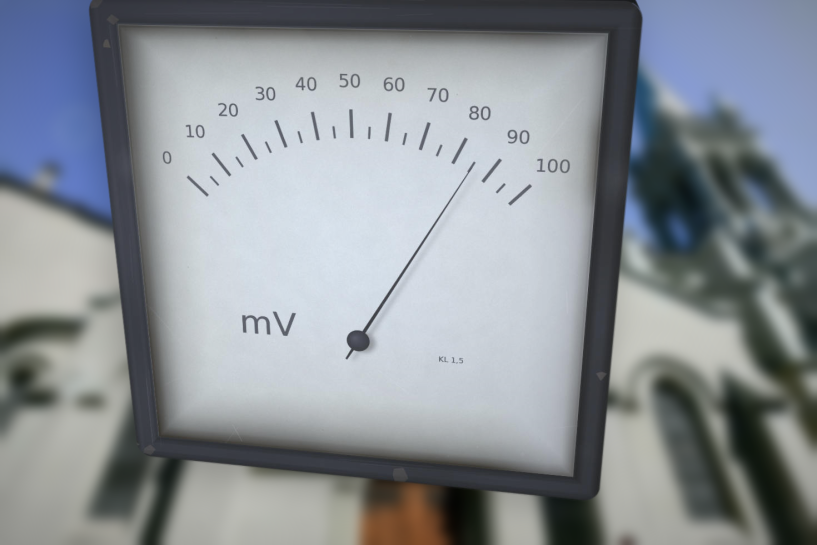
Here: 85
